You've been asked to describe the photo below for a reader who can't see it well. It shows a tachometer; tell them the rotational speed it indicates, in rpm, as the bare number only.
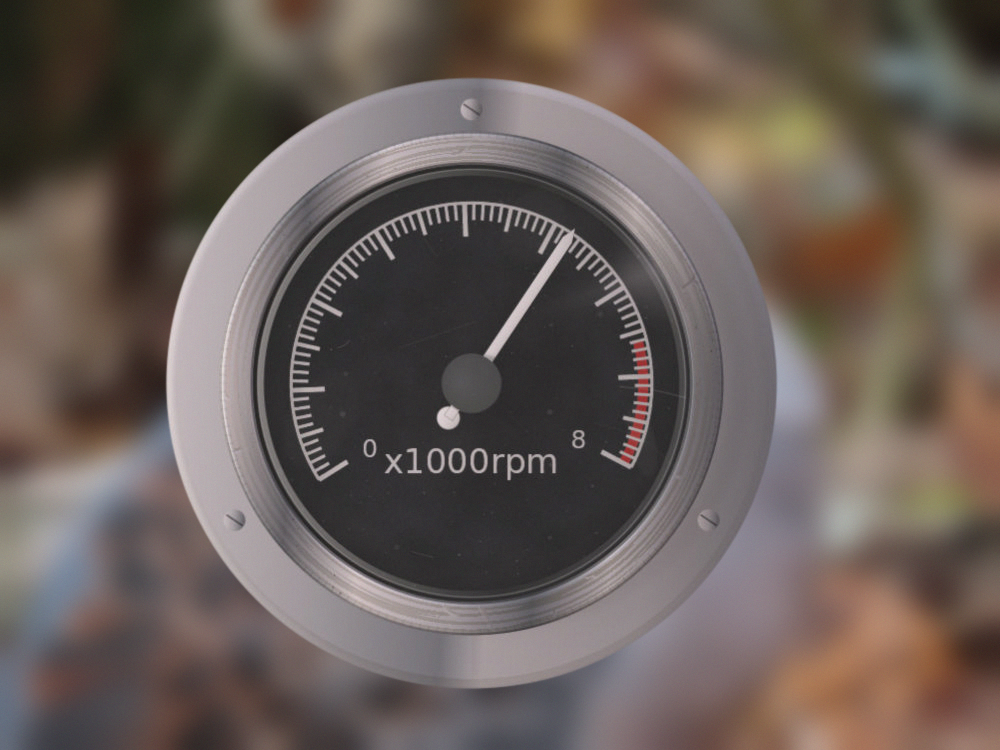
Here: 5200
